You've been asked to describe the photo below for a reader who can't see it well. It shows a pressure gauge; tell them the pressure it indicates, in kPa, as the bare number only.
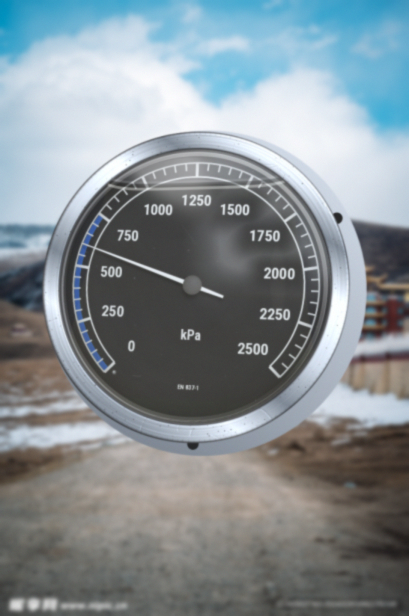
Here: 600
